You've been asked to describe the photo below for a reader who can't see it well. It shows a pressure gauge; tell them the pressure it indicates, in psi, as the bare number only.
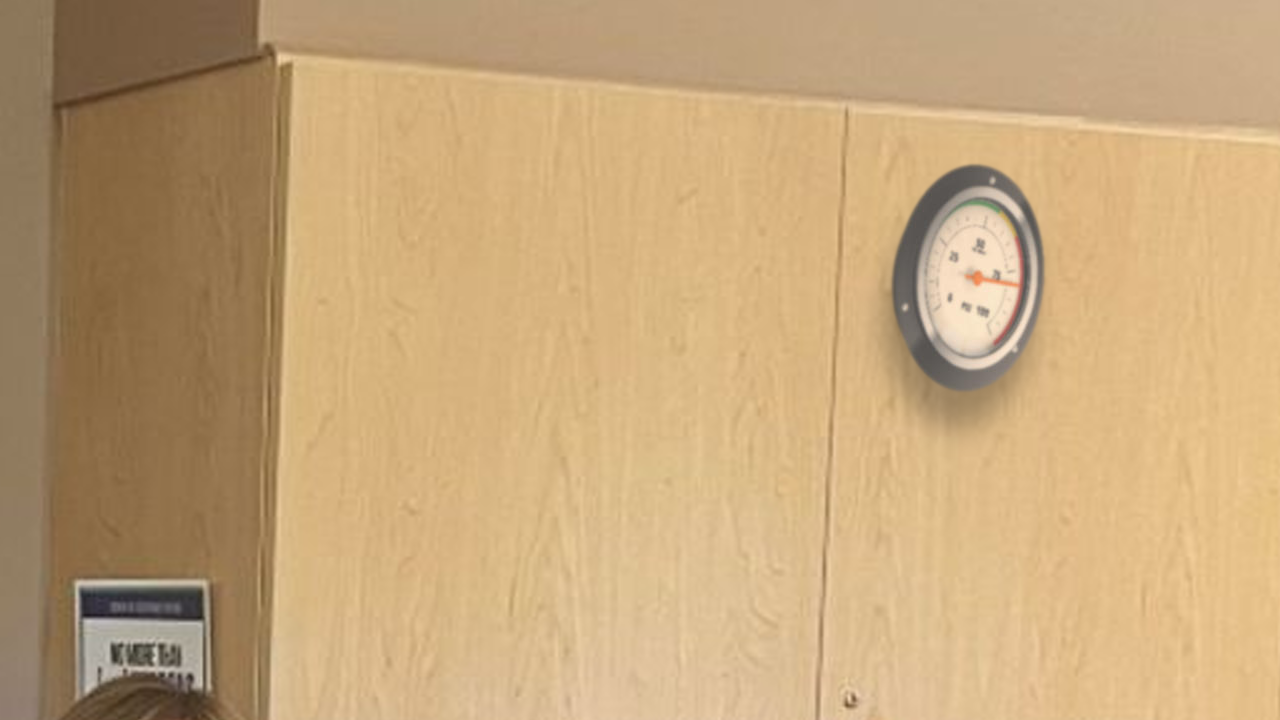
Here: 80
